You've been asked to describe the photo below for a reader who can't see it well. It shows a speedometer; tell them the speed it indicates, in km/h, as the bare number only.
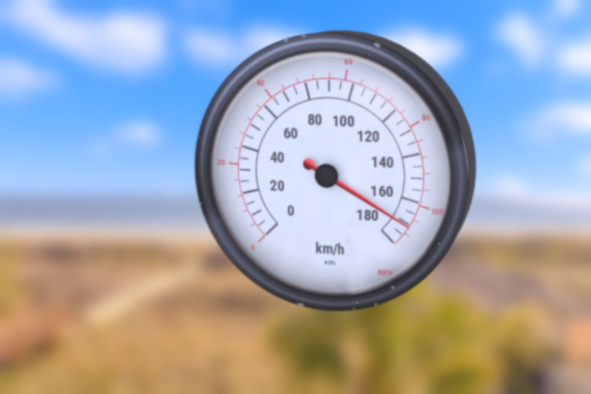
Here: 170
